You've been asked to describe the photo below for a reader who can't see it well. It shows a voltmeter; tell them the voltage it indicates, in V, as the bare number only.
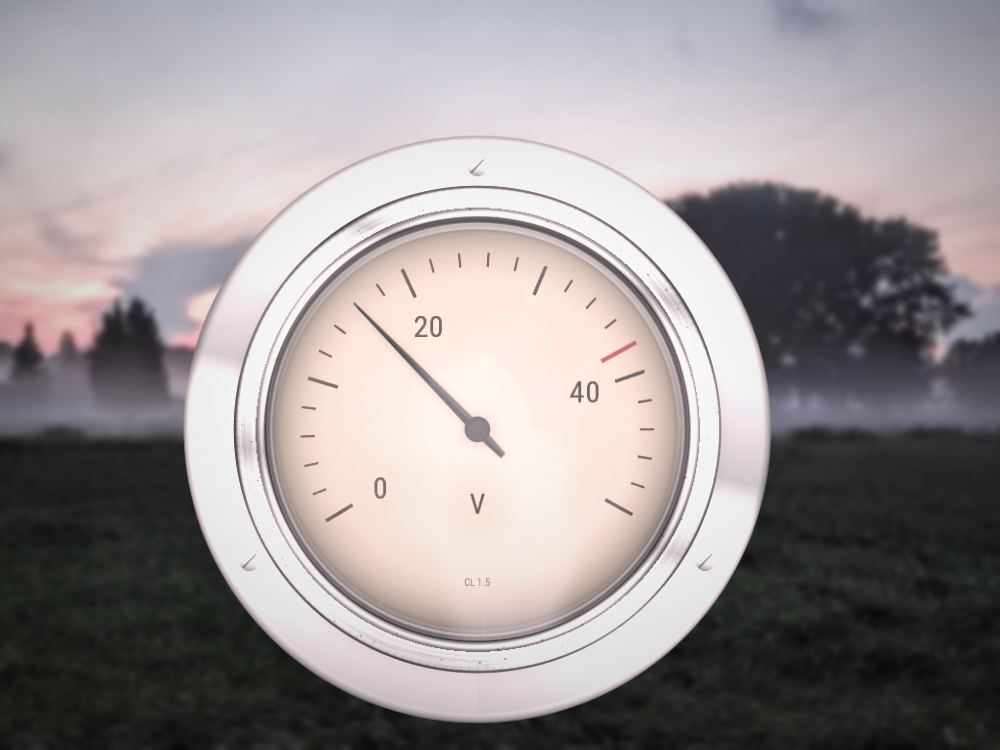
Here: 16
